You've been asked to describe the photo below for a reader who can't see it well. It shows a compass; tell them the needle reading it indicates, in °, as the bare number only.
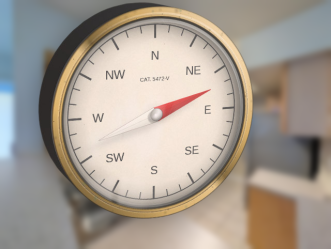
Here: 70
